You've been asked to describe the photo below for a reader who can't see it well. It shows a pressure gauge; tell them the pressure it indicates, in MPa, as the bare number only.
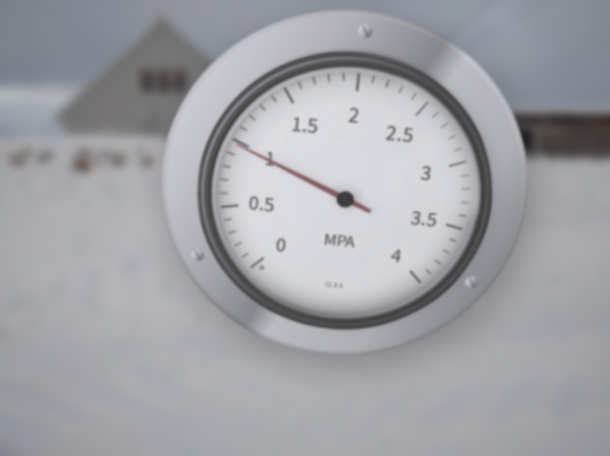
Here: 1
